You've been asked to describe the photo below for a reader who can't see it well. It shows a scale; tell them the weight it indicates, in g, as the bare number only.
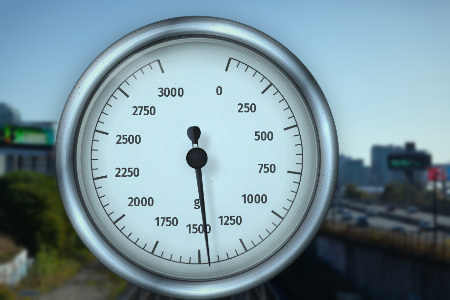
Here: 1450
